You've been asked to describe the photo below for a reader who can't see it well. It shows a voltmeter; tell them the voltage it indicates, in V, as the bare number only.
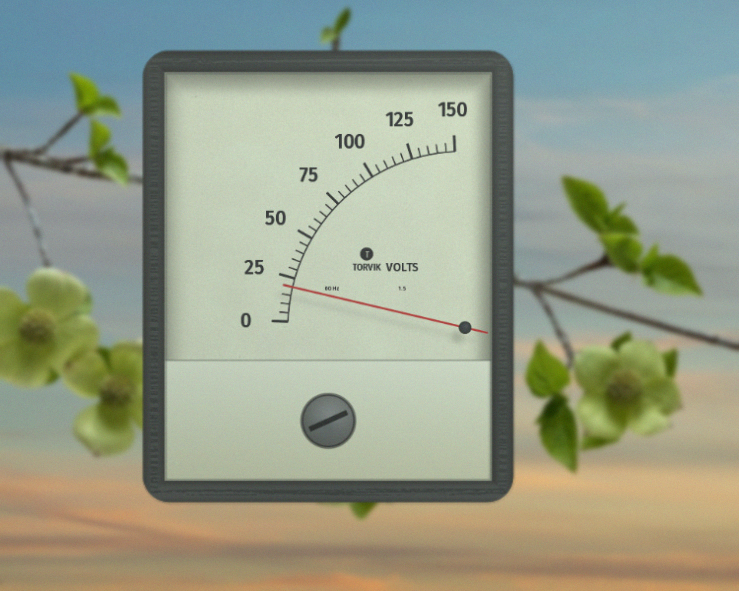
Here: 20
